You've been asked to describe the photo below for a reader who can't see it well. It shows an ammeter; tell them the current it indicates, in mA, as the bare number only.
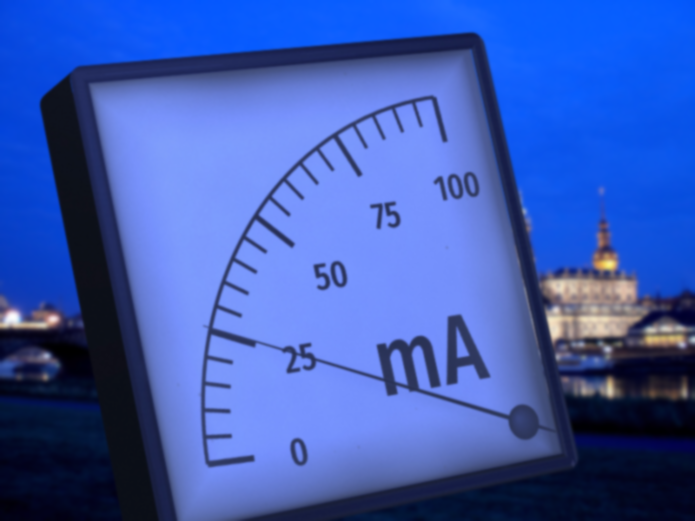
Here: 25
